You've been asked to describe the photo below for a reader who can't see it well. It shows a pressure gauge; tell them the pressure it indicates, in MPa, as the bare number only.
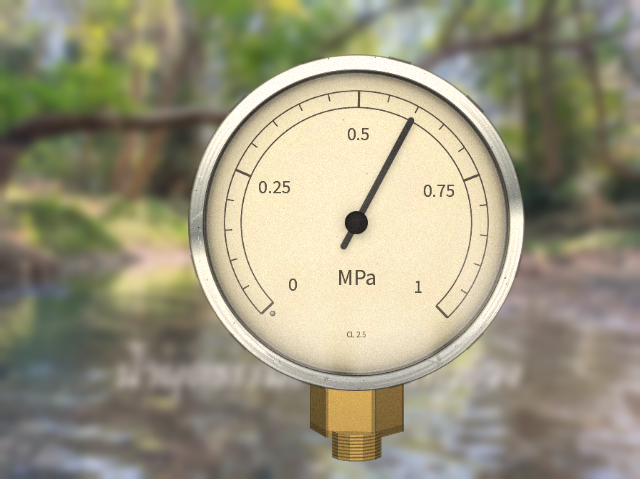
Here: 0.6
